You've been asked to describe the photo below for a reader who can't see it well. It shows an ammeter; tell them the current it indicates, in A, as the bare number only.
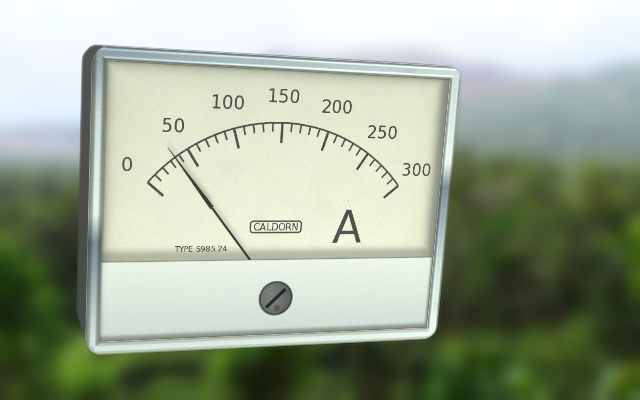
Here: 35
